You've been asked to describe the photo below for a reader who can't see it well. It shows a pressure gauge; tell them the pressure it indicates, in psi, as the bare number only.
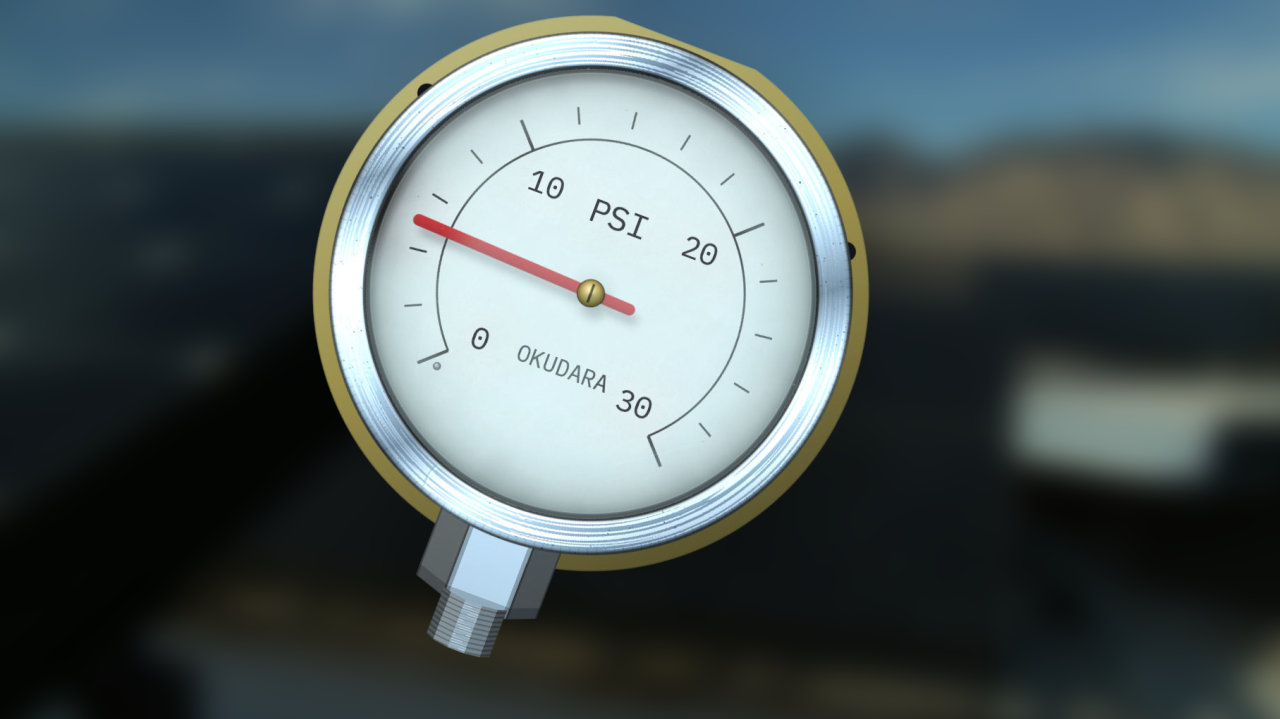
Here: 5
